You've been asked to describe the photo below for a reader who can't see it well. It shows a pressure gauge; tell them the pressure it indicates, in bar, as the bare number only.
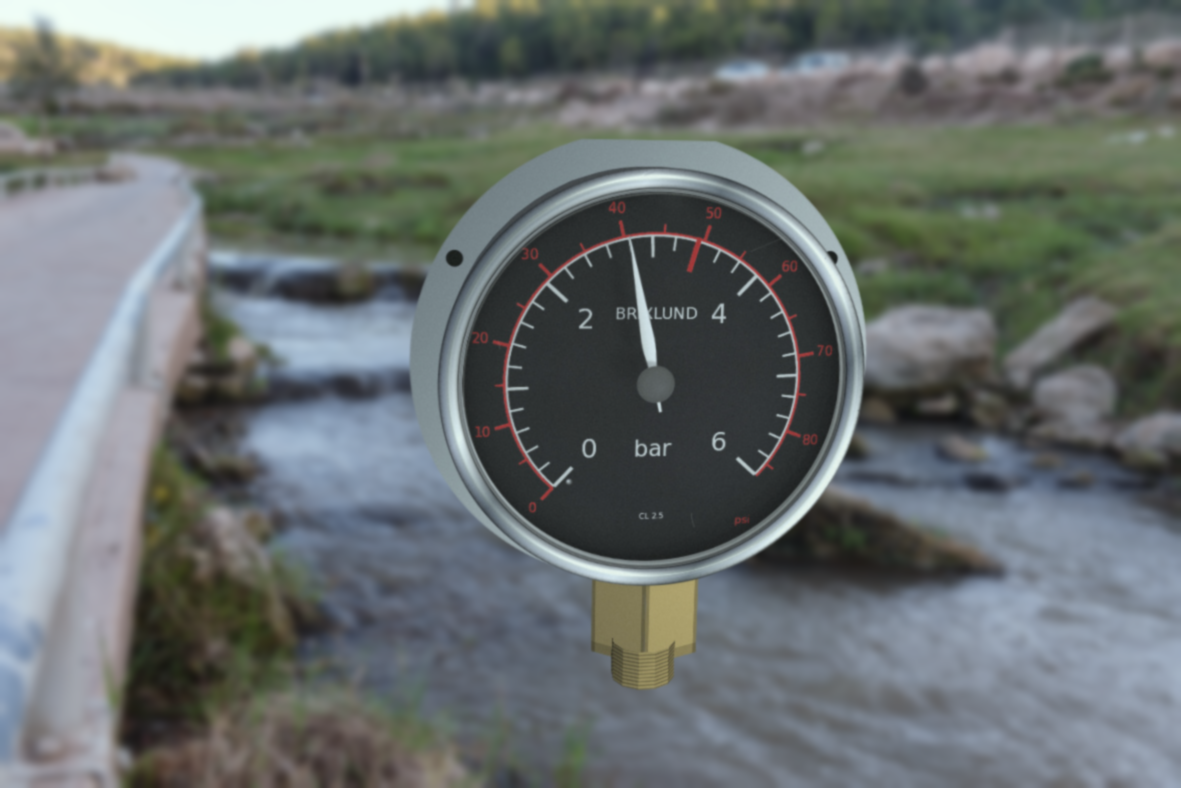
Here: 2.8
